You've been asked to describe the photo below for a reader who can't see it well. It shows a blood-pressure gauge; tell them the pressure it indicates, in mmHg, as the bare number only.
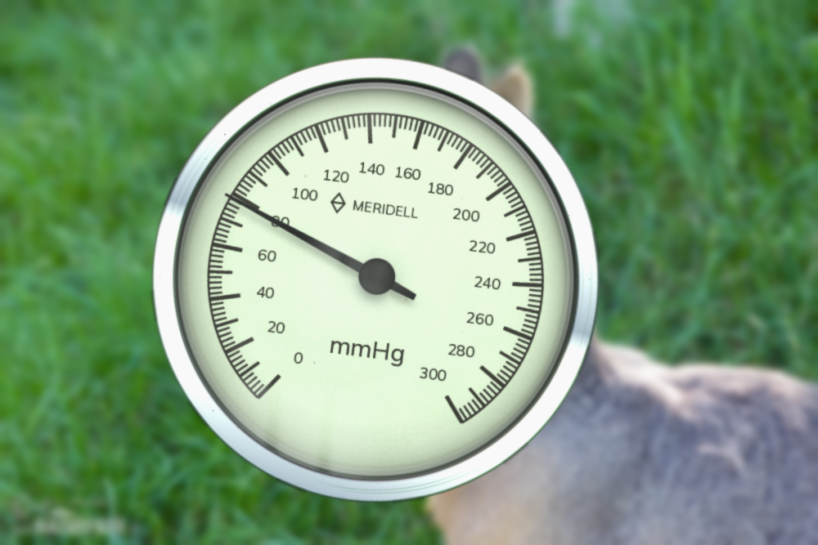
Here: 78
